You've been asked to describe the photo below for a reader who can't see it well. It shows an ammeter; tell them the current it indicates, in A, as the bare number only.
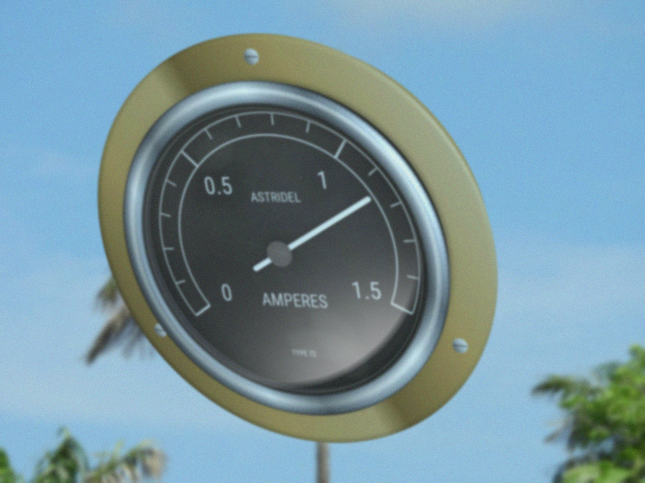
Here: 1.15
